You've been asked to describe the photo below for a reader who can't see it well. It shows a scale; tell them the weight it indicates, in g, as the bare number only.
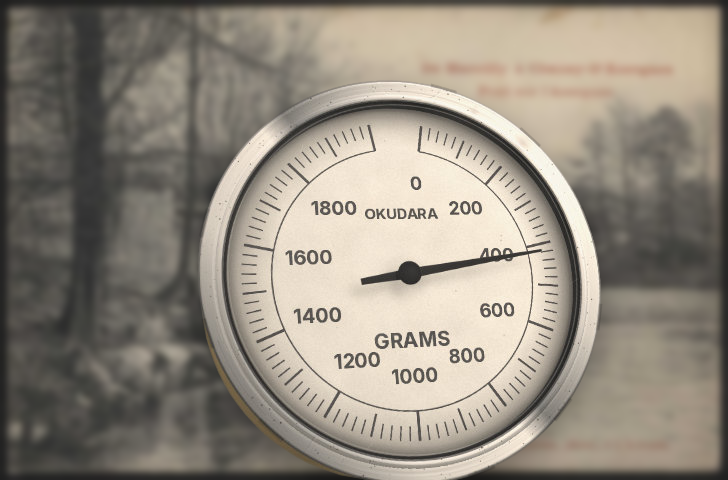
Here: 420
